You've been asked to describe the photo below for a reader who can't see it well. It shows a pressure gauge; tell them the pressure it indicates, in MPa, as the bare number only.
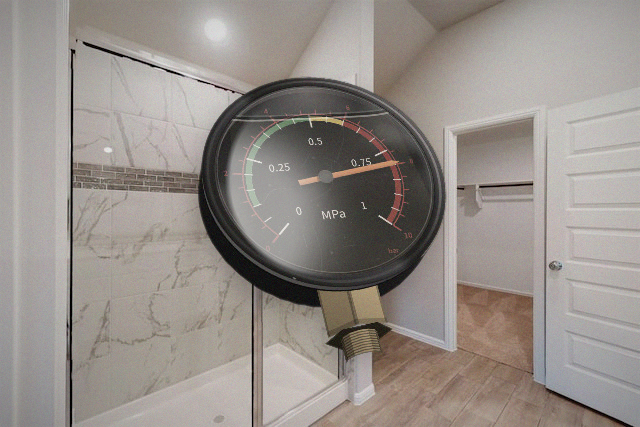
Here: 0.8
